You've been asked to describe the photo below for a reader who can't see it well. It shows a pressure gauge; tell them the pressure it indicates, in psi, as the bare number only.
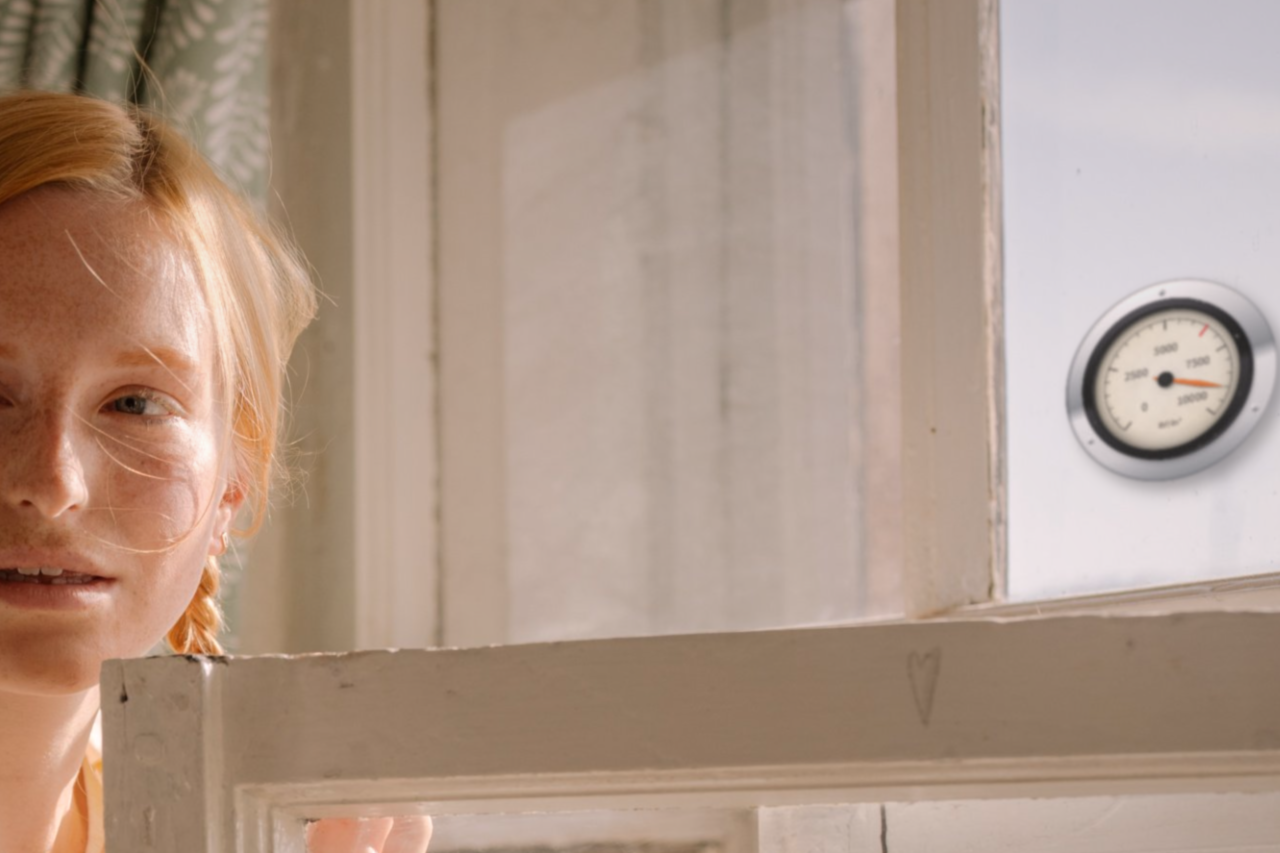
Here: 9000
